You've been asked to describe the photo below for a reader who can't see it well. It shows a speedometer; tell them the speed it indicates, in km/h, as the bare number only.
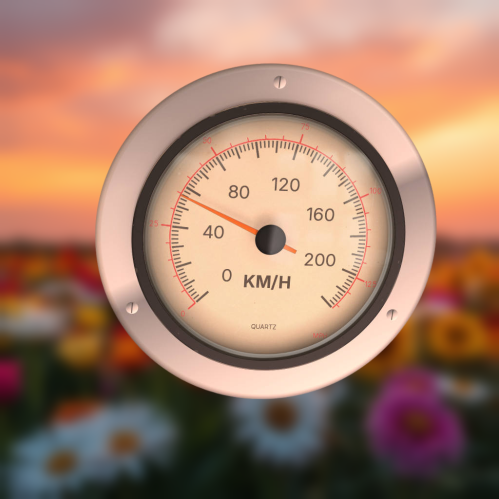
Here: 56
